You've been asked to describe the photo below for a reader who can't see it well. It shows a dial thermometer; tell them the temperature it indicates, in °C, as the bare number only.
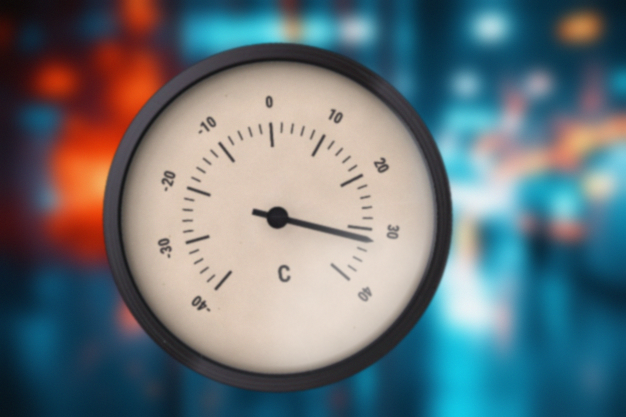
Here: 32
